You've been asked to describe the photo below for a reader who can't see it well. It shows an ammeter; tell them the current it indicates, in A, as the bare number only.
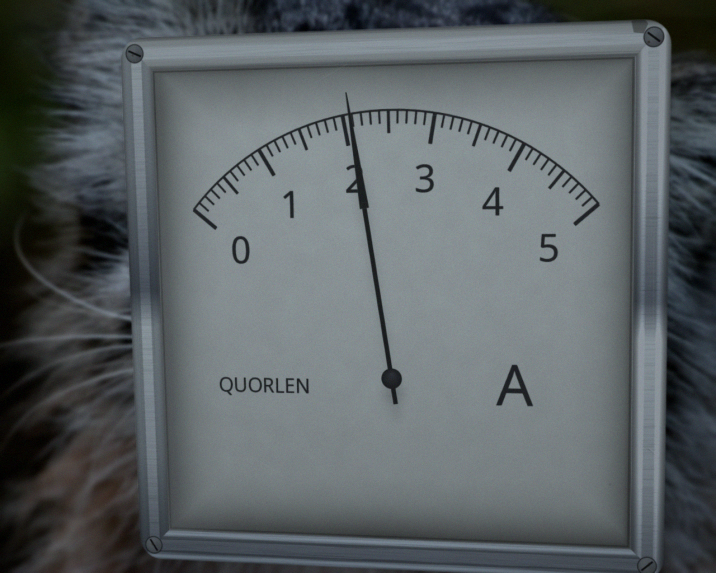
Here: 2.1
